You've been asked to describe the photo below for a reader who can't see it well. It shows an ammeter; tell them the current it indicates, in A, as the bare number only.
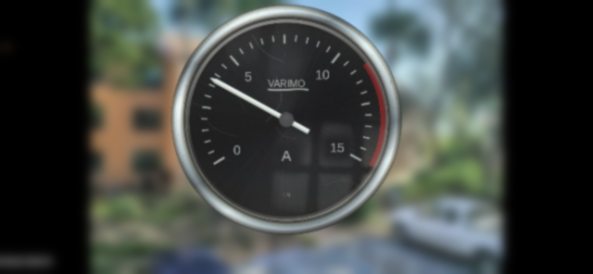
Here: 3.75
